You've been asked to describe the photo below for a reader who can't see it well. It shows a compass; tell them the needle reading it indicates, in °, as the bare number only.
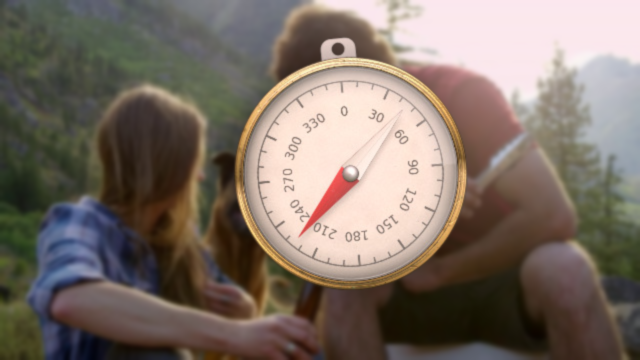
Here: 225
